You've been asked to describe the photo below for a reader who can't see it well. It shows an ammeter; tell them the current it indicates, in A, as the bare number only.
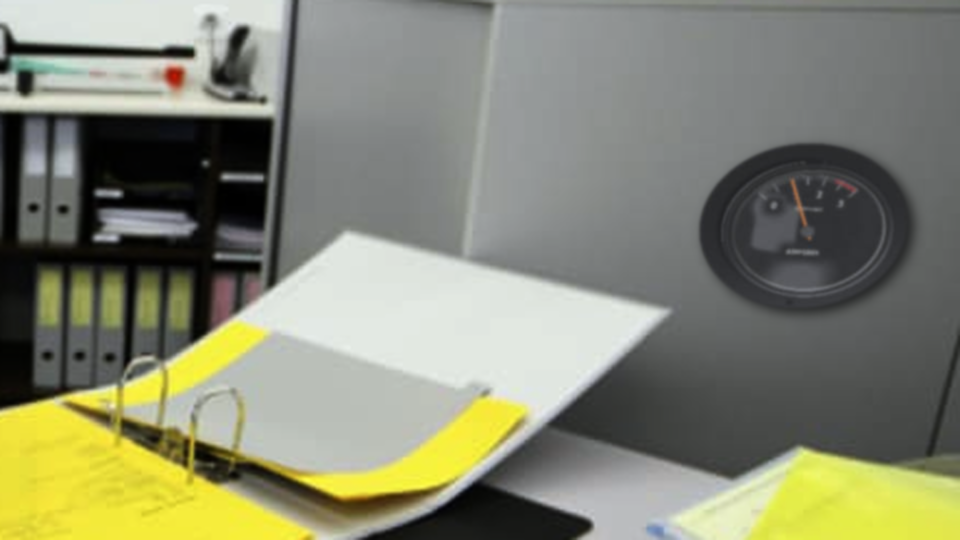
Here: 1
